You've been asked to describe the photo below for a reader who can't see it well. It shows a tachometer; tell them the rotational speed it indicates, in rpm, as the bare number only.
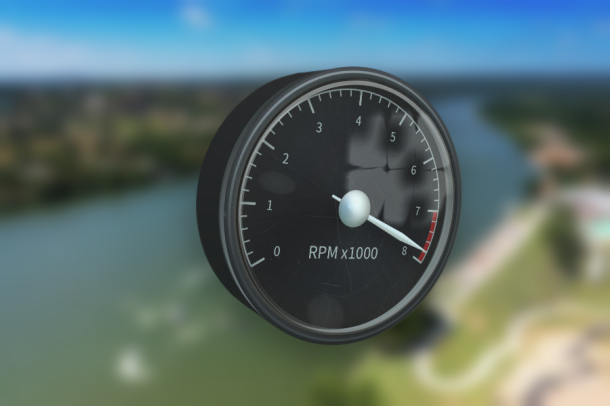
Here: 7800
